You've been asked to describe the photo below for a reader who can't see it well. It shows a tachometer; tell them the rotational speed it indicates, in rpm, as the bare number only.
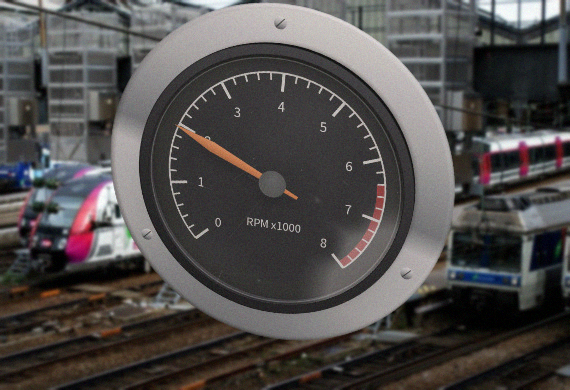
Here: 2000
